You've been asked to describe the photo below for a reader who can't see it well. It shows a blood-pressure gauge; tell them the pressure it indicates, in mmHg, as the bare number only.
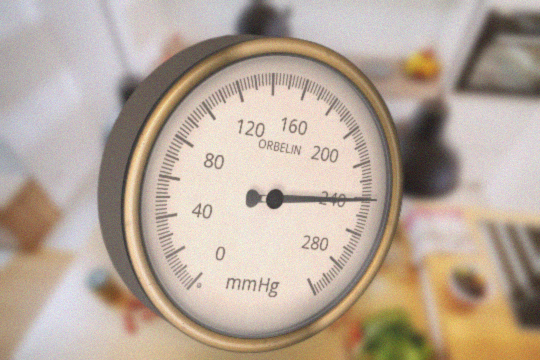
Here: 240
